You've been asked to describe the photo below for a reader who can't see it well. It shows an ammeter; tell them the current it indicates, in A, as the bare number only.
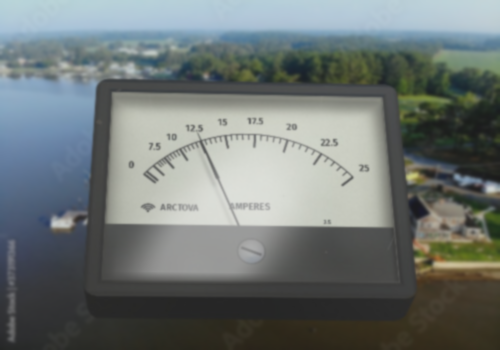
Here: 12.5
